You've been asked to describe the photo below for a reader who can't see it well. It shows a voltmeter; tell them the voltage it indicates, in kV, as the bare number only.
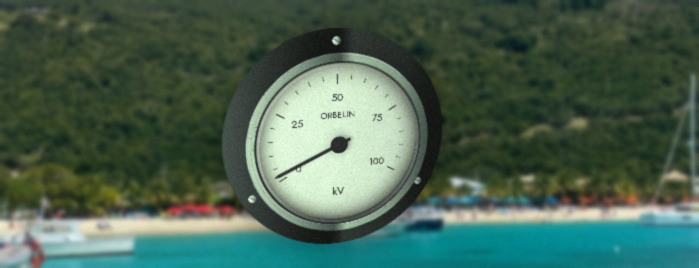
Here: 2.5
